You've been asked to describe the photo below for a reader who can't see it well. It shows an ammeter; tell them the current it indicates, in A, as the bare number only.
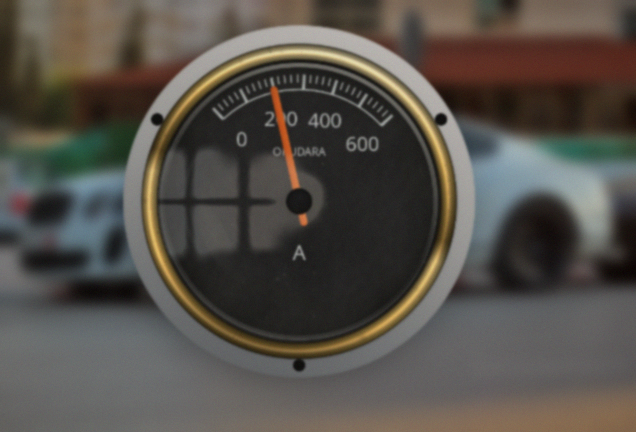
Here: 200
